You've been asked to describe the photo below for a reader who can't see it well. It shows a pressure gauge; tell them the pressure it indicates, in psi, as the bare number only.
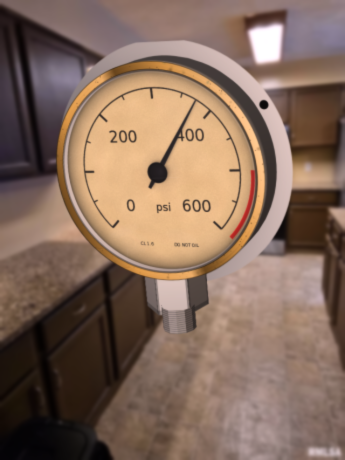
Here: 375
